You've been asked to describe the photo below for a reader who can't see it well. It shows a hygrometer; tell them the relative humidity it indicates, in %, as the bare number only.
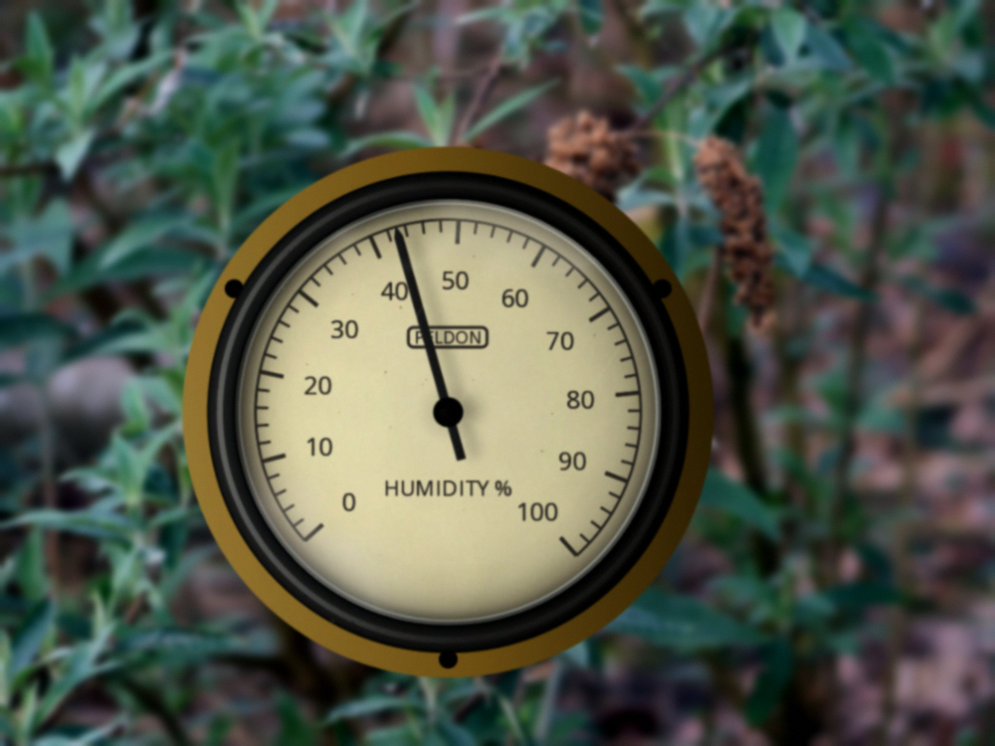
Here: 43
